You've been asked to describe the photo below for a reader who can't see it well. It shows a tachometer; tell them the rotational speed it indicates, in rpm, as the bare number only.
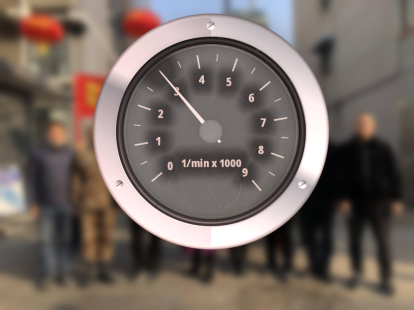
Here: 3000
